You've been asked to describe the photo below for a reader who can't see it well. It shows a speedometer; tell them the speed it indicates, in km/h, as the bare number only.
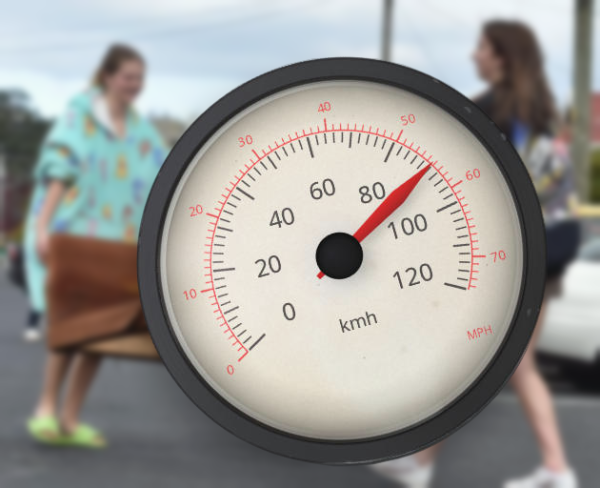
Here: 90
